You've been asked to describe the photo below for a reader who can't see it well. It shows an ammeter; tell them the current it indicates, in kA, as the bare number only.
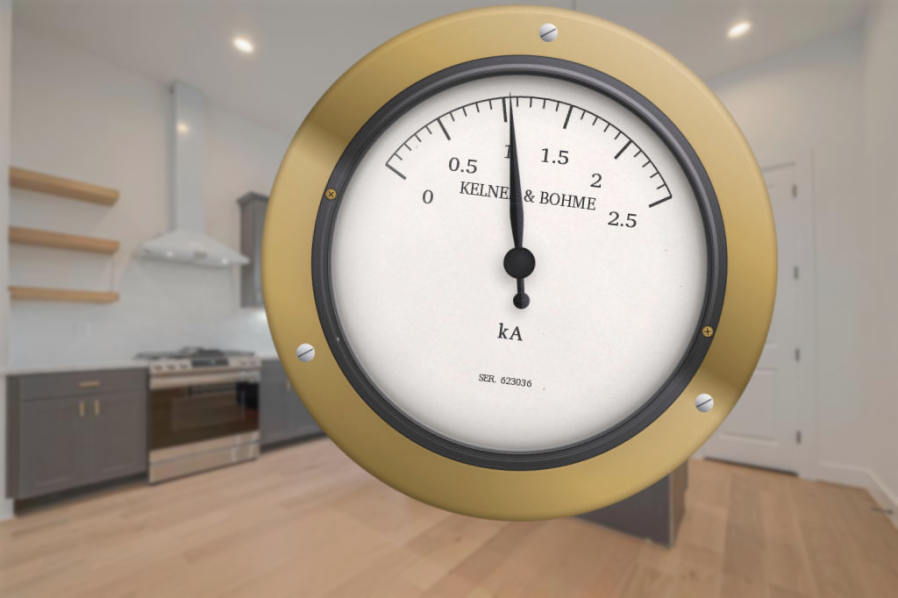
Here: 1.05
